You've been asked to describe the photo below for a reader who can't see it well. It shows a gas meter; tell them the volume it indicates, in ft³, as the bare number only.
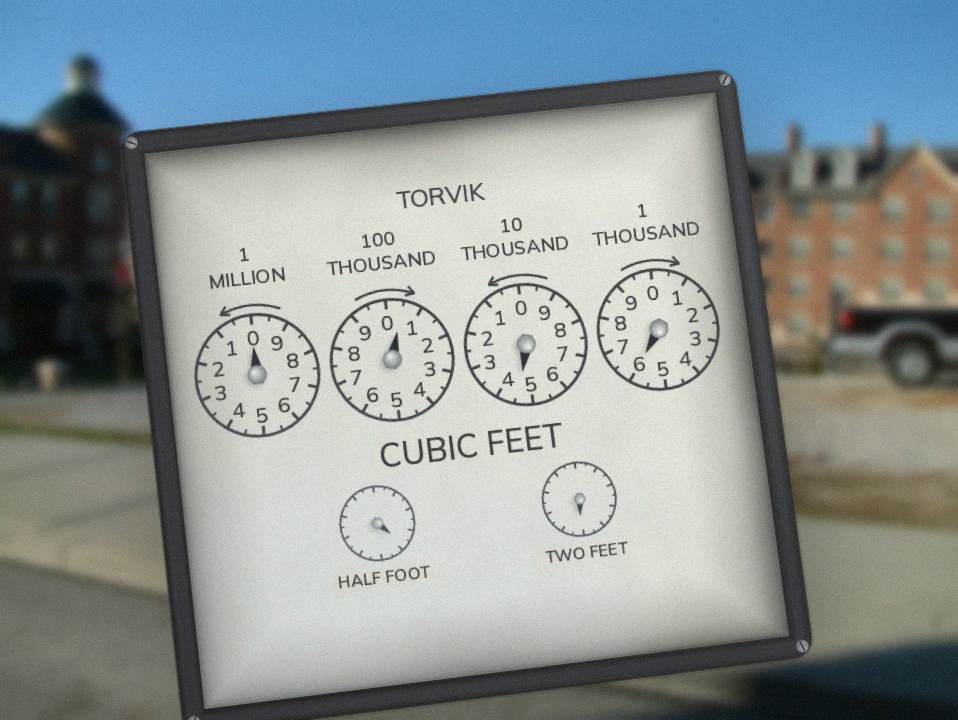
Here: 4600
